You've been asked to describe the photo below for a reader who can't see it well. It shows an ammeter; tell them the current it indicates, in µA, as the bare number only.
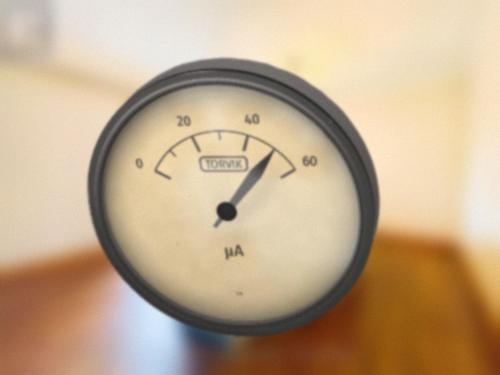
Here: 50
